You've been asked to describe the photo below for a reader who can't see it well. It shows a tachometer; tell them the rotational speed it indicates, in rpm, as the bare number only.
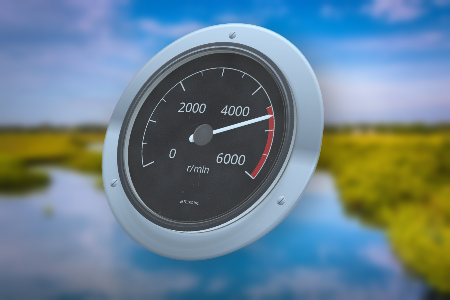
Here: 4750
